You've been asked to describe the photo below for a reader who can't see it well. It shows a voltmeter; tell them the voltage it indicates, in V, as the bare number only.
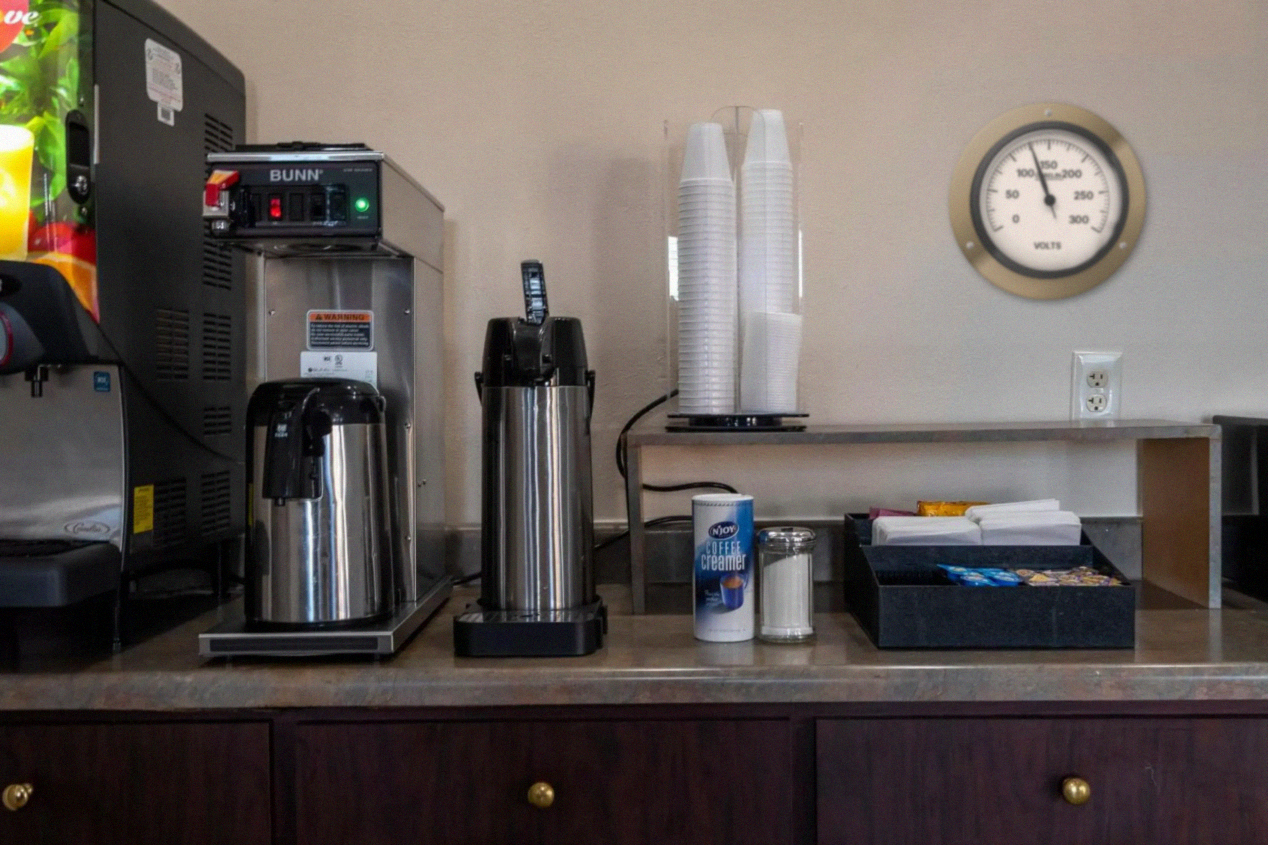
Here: 125
